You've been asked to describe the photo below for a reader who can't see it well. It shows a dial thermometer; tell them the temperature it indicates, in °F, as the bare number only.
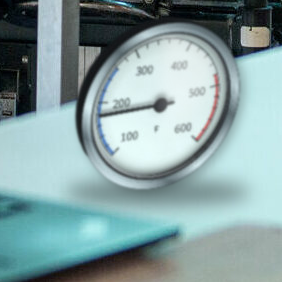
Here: 180
